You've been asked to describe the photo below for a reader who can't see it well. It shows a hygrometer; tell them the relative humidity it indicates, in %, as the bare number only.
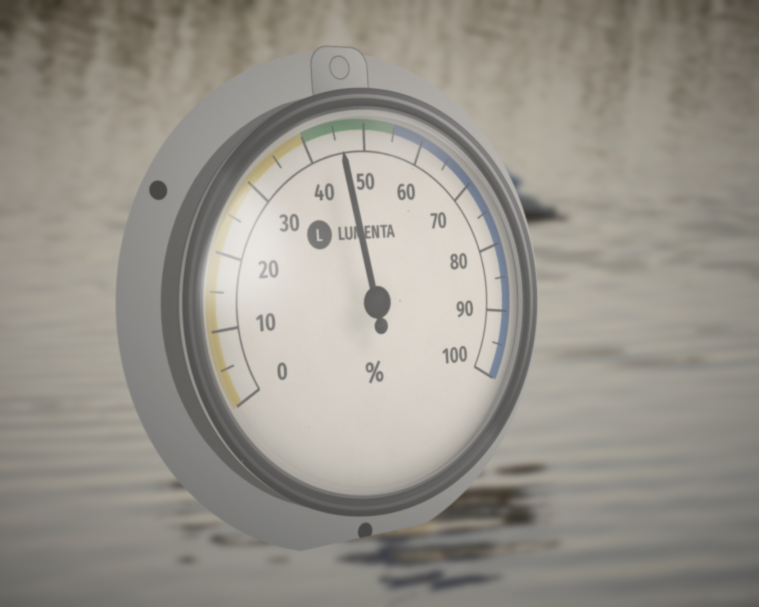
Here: 45
